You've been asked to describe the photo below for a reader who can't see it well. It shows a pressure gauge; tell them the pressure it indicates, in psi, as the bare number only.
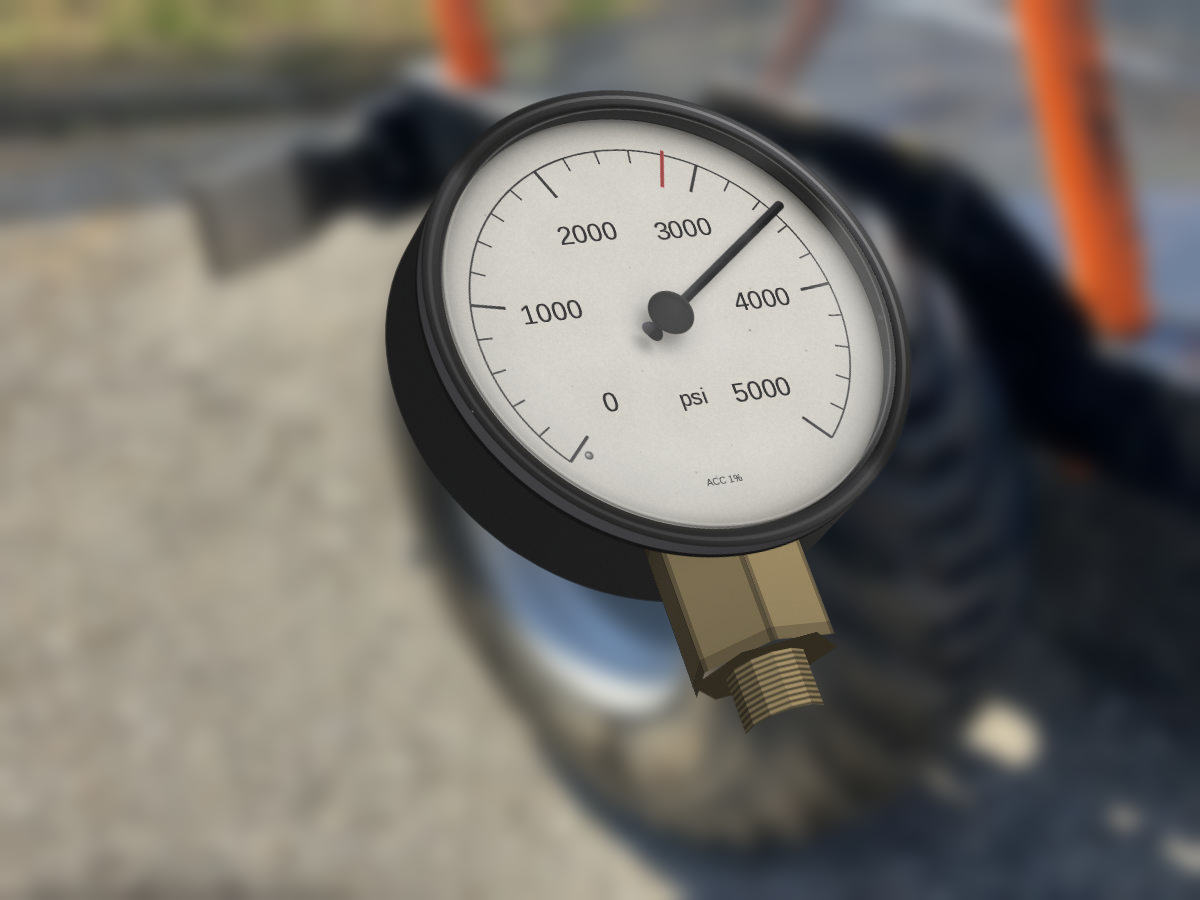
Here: 3500
